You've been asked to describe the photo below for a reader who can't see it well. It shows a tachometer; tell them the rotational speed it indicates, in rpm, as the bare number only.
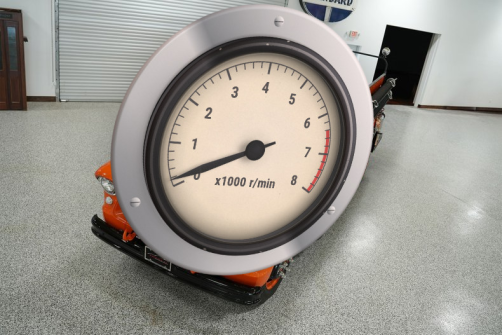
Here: 200
